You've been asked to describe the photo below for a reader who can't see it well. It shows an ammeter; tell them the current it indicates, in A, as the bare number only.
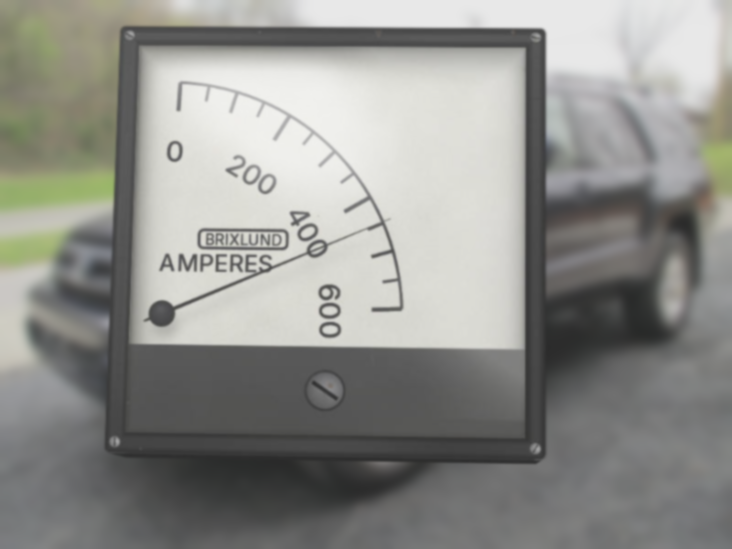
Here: 450
